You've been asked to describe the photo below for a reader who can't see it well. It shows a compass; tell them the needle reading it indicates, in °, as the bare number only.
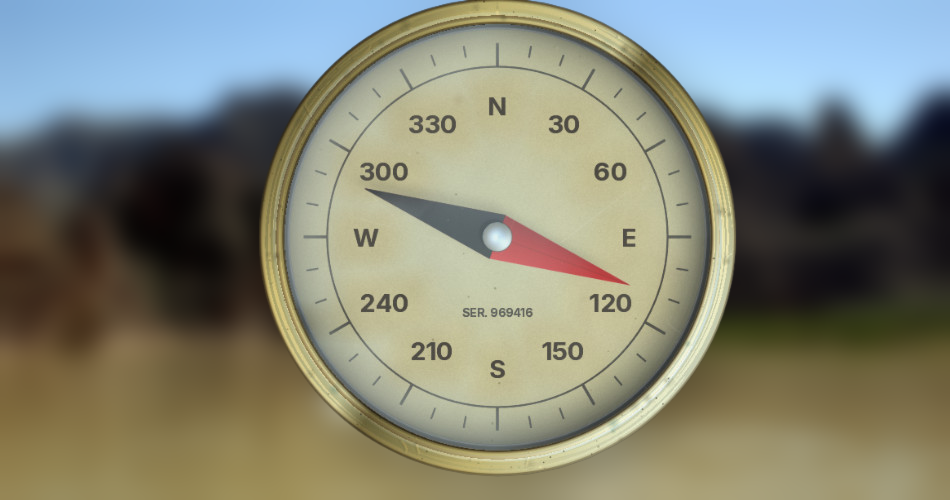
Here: 110
